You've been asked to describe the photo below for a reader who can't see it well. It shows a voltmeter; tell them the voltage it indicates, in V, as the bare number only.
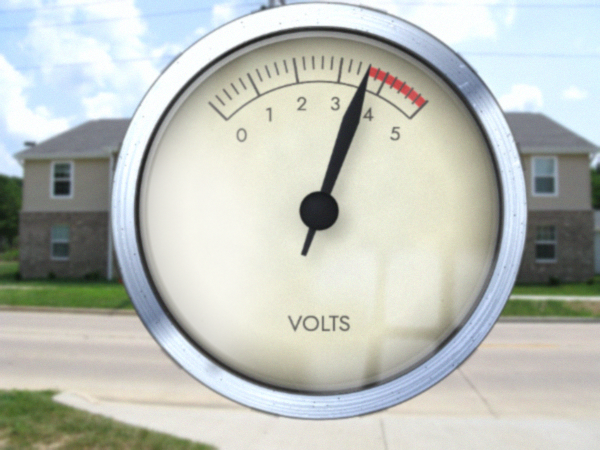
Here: 3.6
